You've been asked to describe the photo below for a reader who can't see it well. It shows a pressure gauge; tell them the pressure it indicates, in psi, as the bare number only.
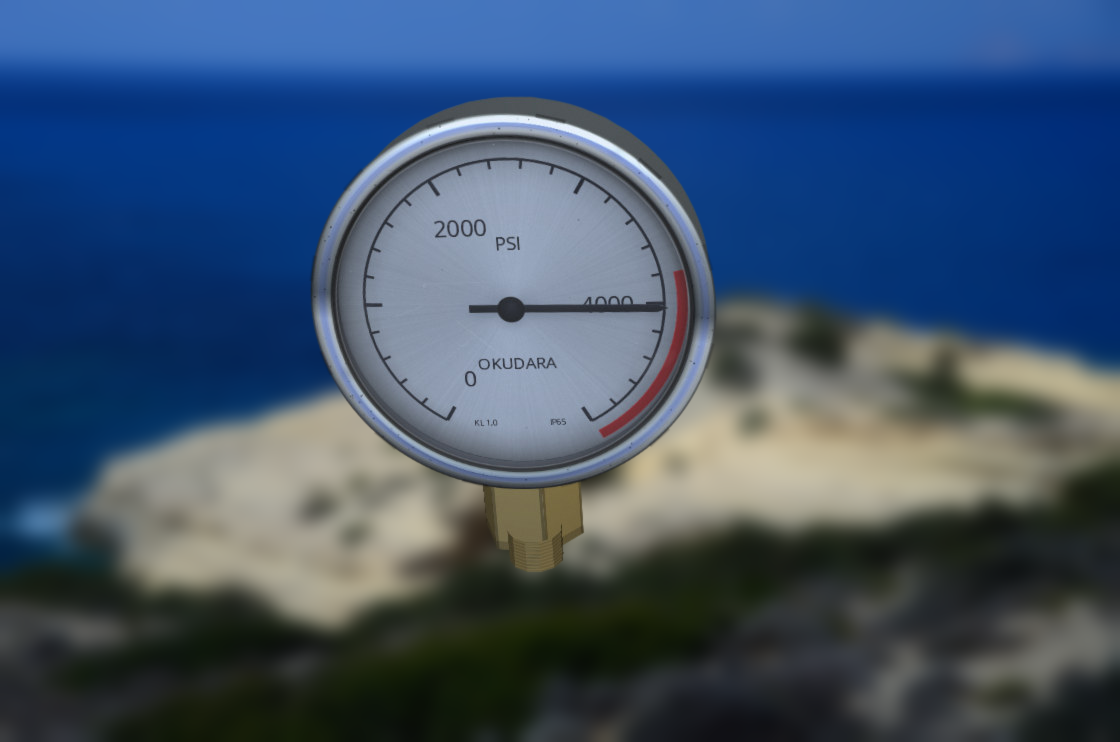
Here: 4000
